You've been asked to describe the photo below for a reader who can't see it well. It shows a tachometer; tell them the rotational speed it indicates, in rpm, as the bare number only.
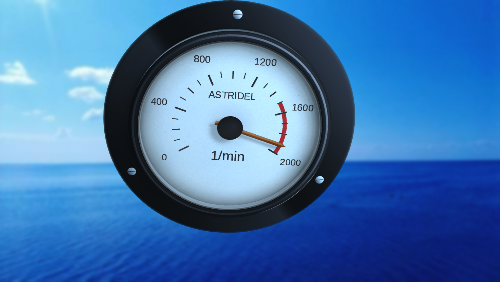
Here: 1900
